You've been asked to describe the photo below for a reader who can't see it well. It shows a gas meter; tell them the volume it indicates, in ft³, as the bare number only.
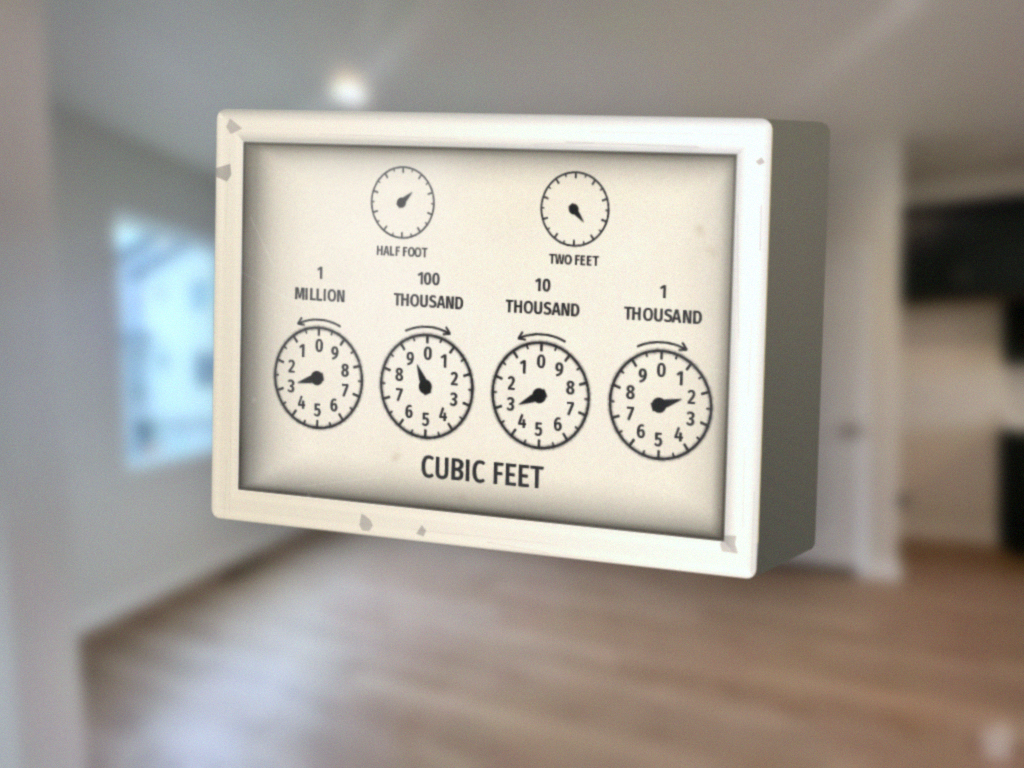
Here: 293200
